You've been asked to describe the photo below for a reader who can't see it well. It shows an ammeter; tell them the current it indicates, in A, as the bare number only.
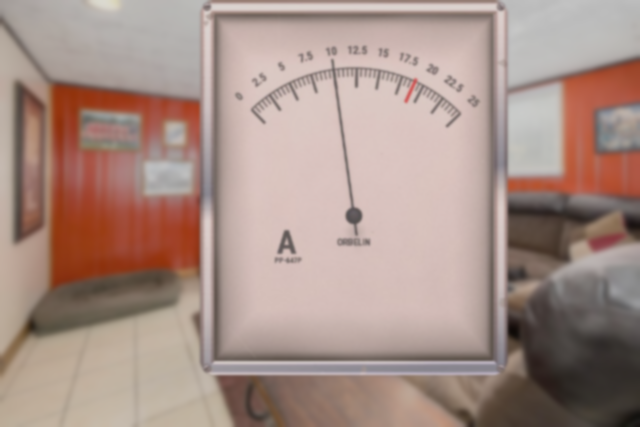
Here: 10
